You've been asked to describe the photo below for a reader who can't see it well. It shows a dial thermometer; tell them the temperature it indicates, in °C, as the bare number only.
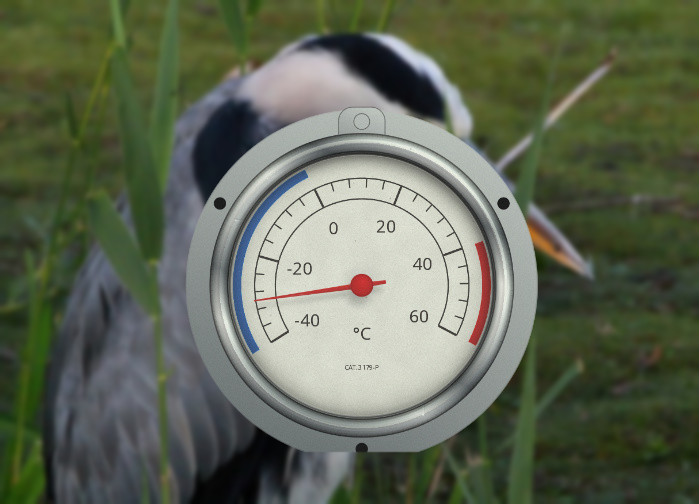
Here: -30
